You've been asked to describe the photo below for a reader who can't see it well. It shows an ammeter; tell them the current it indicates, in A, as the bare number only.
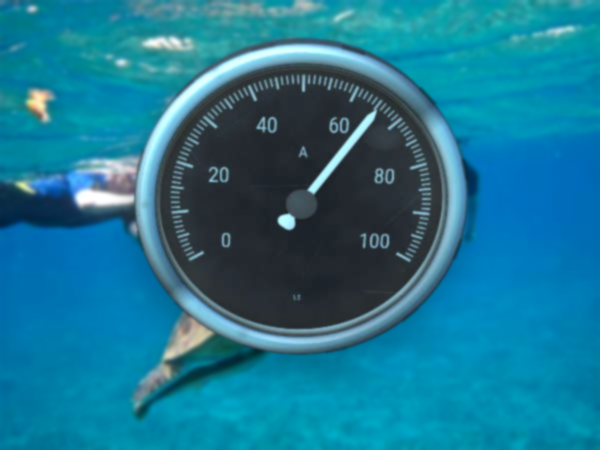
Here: 65
